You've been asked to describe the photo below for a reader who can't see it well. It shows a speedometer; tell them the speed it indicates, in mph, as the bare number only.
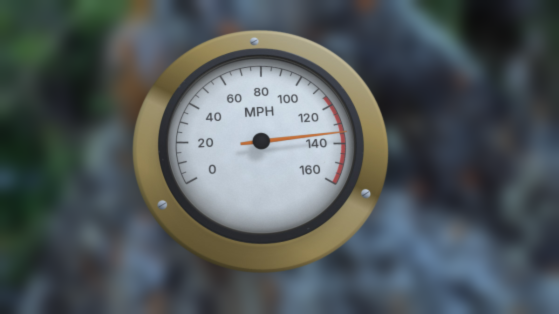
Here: 135
